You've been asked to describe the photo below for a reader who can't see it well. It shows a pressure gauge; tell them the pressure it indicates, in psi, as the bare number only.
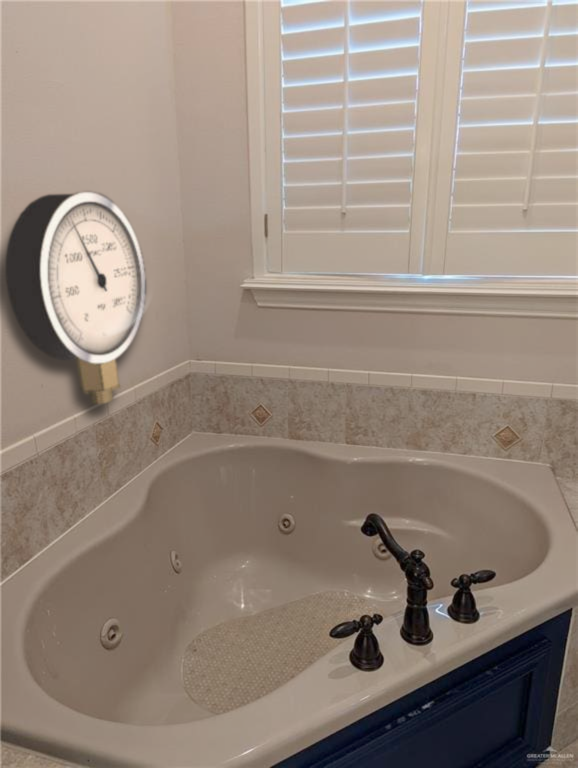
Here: 1250
